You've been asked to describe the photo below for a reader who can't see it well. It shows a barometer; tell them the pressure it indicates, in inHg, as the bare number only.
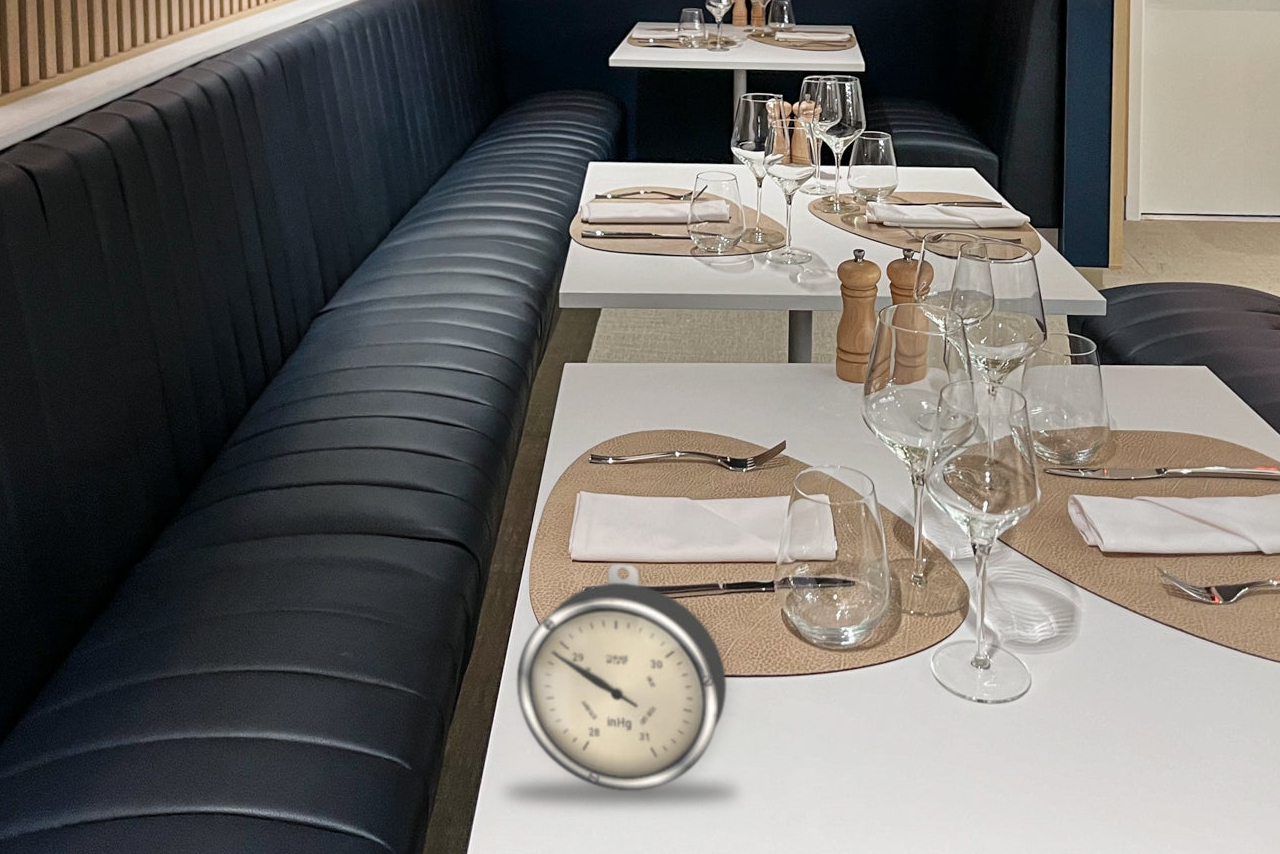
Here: 28.9
